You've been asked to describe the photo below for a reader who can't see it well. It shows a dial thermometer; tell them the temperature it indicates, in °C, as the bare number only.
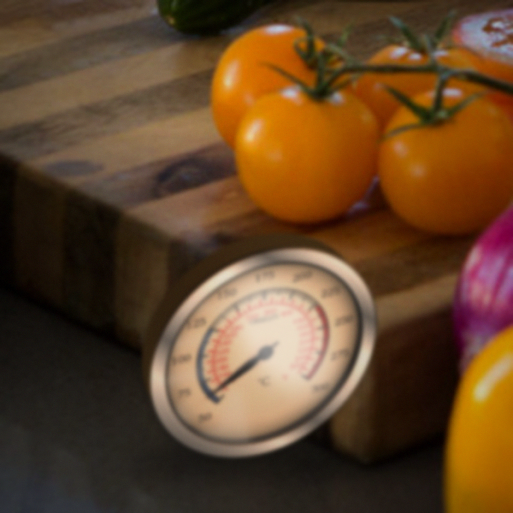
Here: 62.5
